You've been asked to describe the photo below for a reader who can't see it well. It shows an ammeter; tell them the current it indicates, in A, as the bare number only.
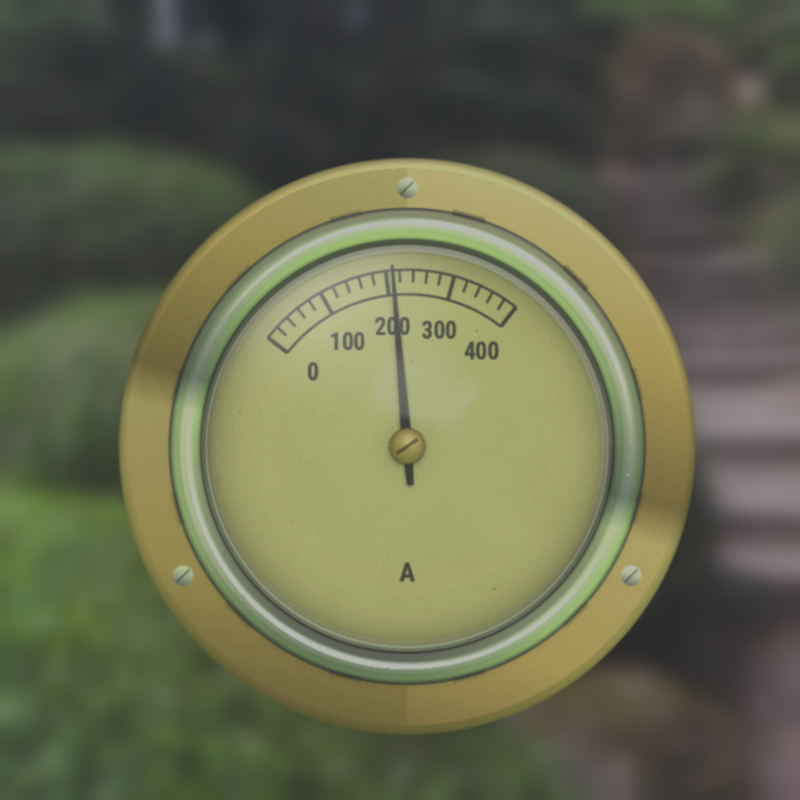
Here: 210
